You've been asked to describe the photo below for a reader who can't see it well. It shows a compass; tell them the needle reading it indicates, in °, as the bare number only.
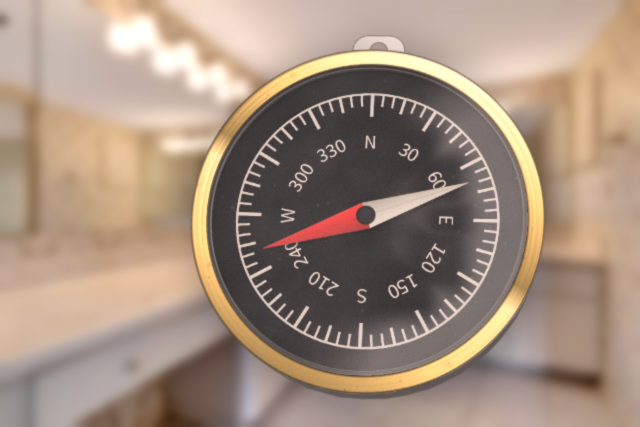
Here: 250
